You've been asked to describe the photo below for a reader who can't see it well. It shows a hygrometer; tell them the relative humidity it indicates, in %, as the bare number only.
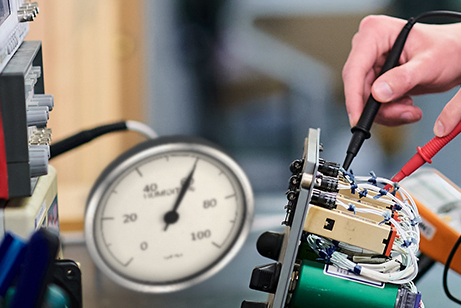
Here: 60
